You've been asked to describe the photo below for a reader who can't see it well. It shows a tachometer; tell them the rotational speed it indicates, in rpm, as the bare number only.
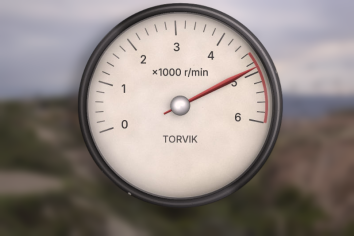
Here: 4900
